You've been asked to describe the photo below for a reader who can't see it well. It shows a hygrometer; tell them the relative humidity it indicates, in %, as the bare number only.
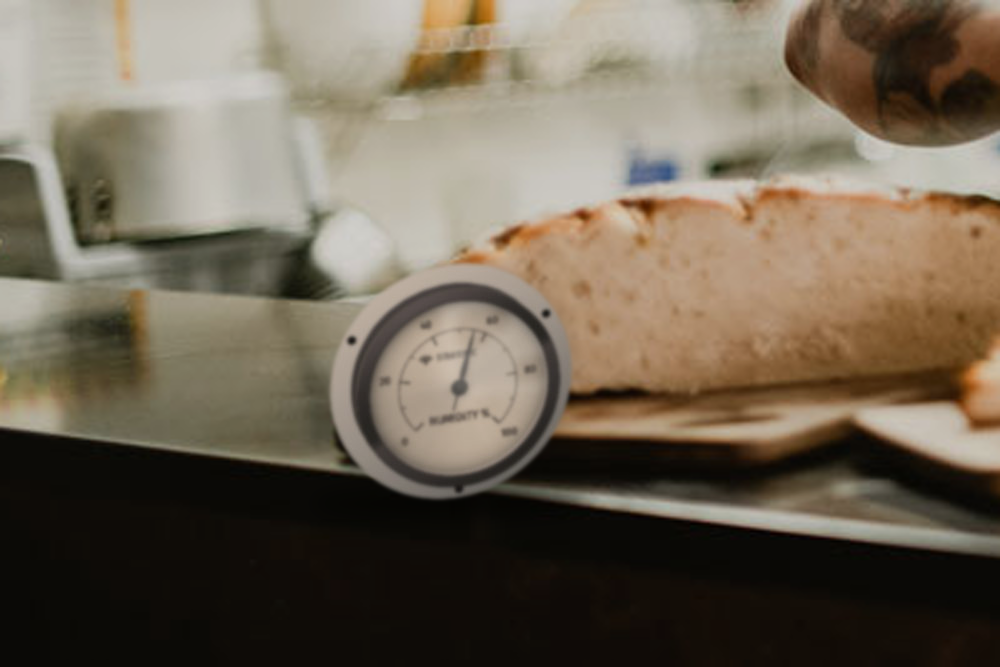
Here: 55
